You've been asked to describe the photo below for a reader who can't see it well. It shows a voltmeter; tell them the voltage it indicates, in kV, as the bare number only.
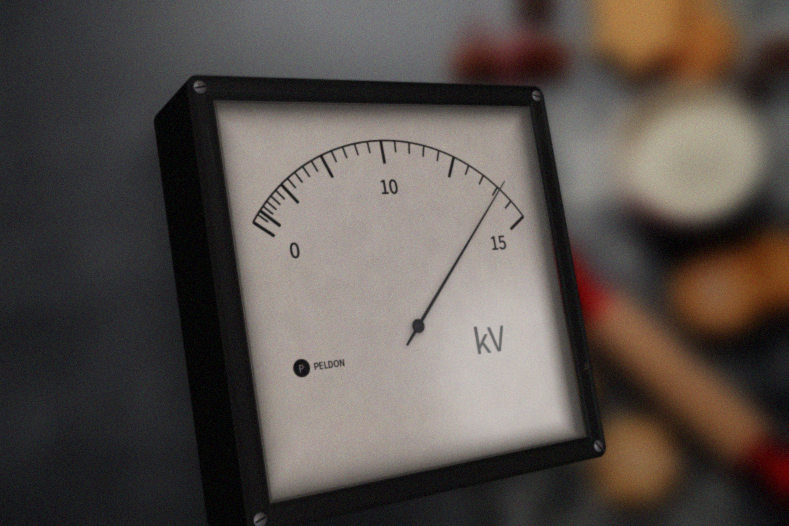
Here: 14
